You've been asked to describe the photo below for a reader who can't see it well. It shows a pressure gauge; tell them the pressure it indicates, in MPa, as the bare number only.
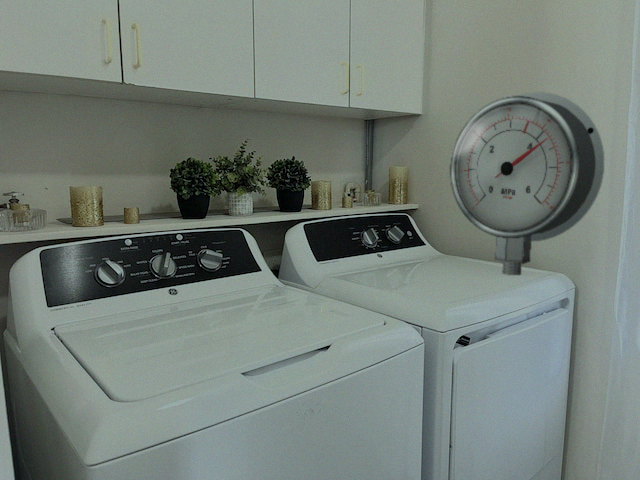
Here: 4.25
